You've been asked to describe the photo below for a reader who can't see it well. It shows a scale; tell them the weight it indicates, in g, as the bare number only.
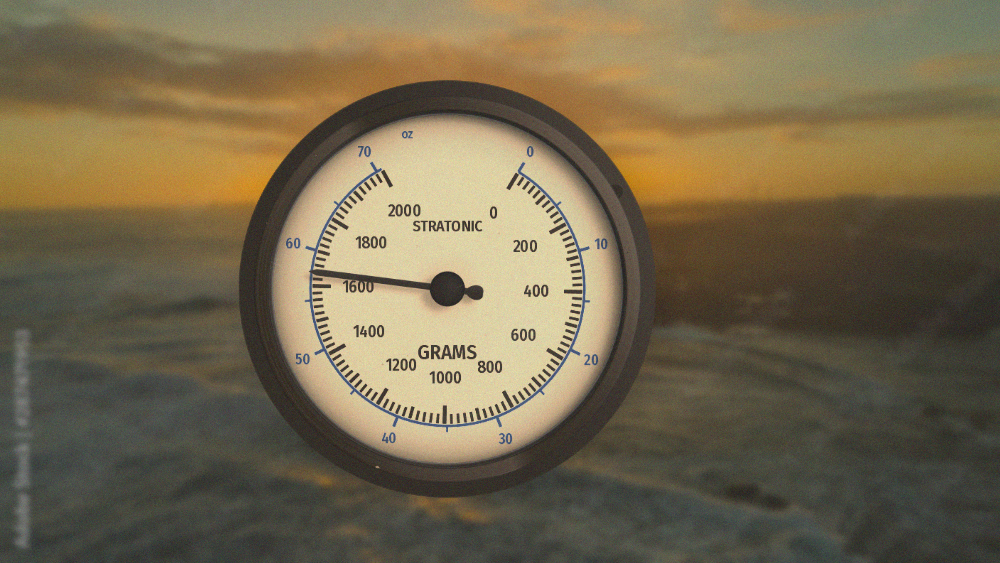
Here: 1640
